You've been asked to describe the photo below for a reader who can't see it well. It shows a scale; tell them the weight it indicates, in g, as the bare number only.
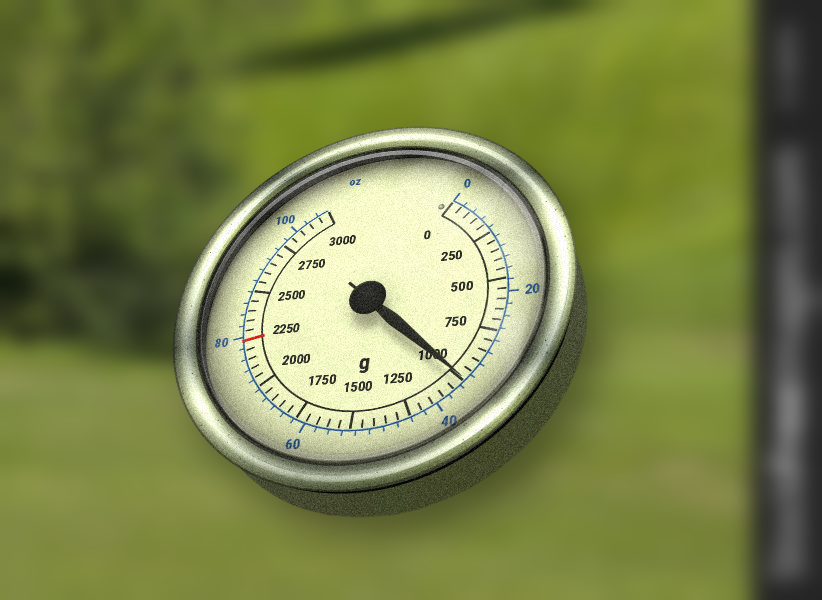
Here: 1000
